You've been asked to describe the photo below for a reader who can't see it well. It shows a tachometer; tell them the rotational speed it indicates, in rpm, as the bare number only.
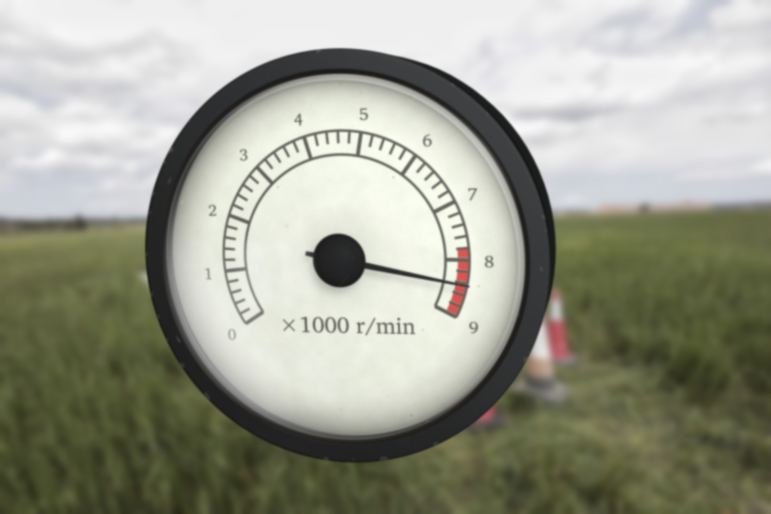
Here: 8400
